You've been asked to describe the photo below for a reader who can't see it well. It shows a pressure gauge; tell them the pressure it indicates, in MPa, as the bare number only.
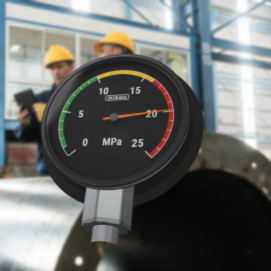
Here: 20
